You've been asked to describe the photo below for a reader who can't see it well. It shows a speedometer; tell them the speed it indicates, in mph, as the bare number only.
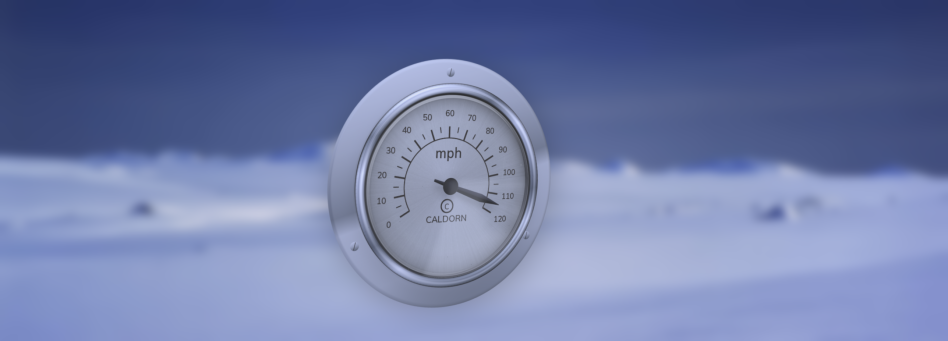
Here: 115
